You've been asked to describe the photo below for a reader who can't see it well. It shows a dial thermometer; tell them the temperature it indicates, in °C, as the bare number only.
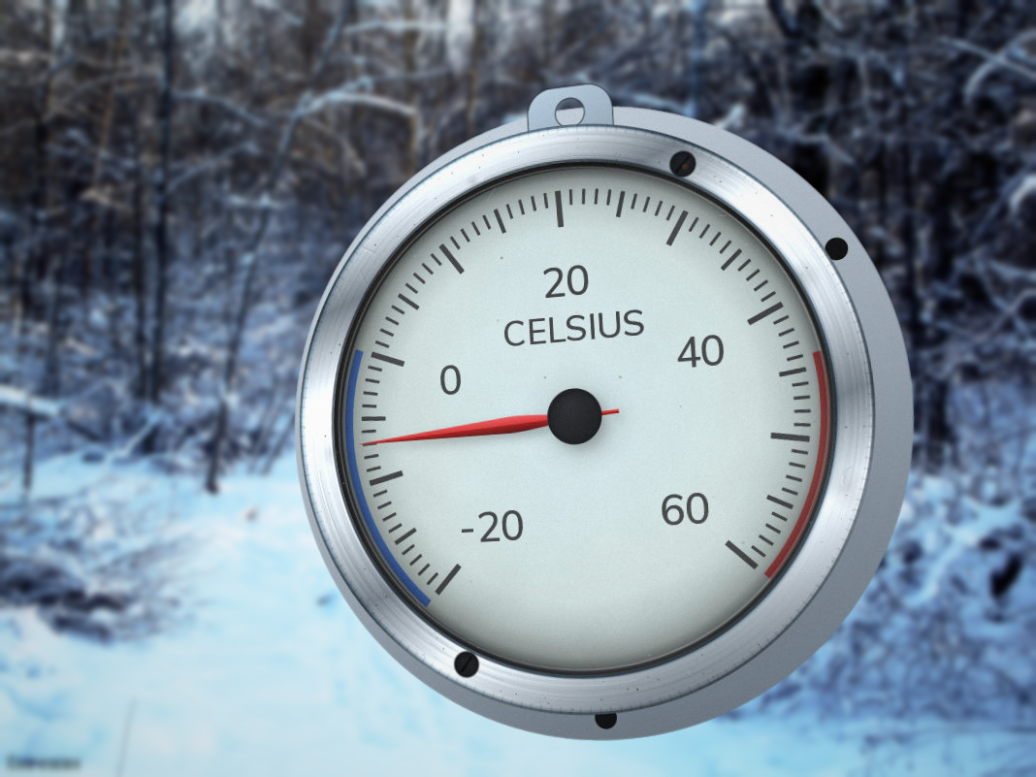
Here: -7
